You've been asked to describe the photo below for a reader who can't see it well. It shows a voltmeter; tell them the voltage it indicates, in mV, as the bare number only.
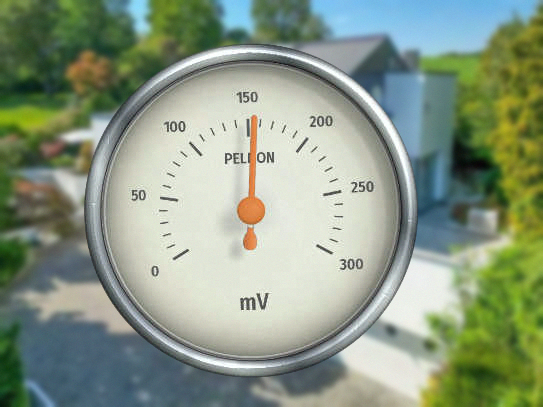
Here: 155
